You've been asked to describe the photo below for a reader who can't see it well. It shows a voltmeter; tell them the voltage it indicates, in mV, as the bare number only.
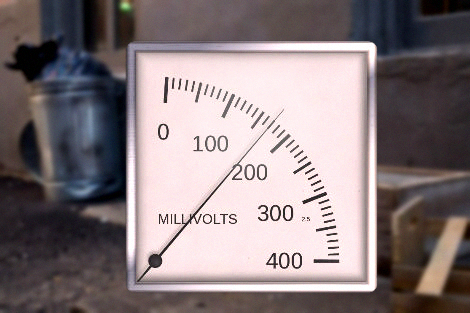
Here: 170
